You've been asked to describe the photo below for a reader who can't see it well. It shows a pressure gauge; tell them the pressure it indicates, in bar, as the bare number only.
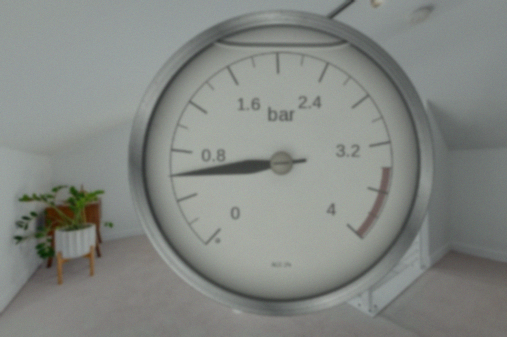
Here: 0.6
